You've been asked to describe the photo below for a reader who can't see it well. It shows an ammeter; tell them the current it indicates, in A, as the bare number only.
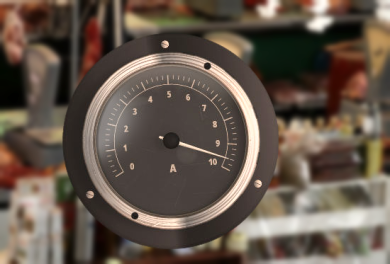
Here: 9.6
